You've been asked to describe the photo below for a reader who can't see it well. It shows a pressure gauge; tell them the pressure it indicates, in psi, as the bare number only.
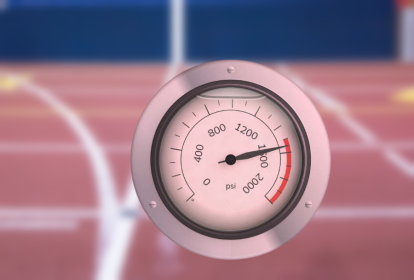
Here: 1550
